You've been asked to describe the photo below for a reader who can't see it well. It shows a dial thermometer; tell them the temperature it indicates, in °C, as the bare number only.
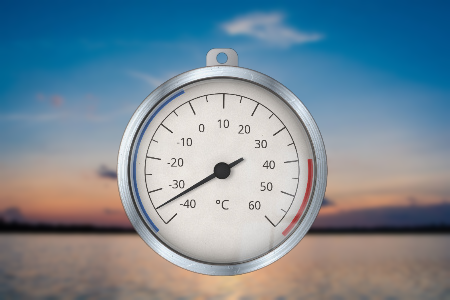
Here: -35
